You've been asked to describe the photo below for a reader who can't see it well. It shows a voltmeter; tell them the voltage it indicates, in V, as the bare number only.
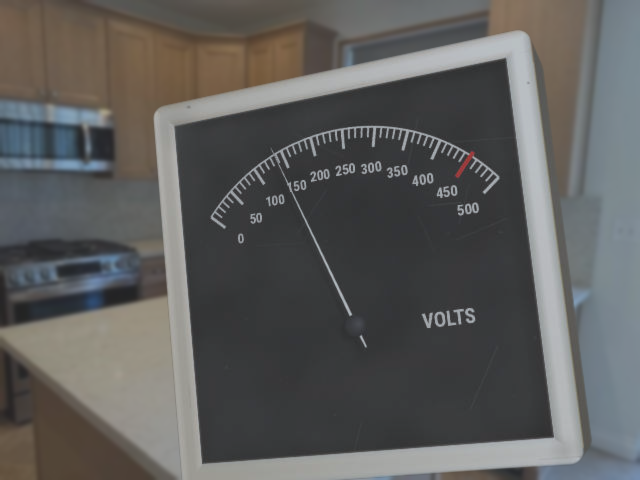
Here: 140
